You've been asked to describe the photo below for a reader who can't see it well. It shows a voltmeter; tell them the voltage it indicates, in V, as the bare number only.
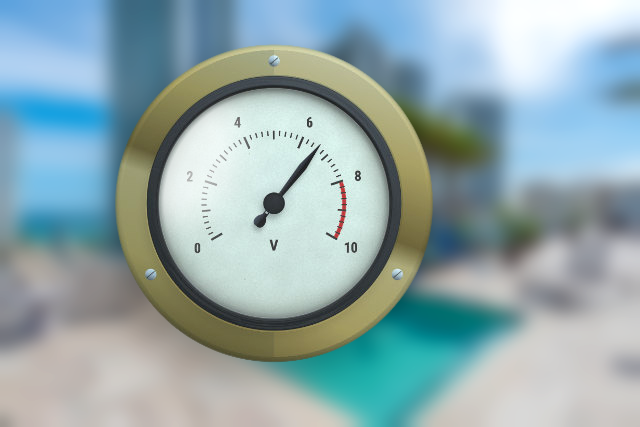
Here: 6.6
